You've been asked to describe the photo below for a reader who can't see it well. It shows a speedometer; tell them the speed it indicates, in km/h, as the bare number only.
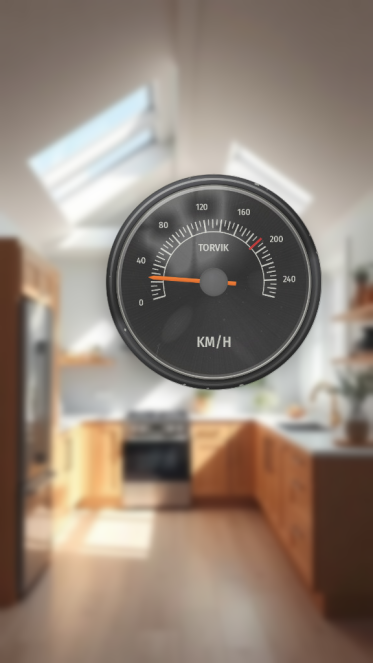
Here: 25
